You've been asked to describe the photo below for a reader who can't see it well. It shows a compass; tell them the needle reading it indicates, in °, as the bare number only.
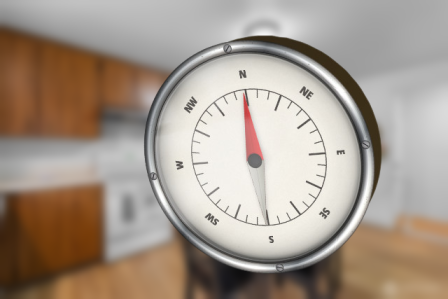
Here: 0
